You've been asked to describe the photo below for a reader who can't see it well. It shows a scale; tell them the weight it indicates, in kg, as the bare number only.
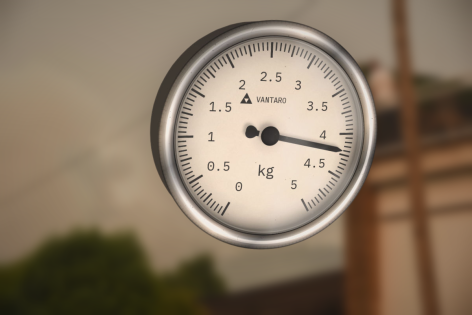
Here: 4.2
